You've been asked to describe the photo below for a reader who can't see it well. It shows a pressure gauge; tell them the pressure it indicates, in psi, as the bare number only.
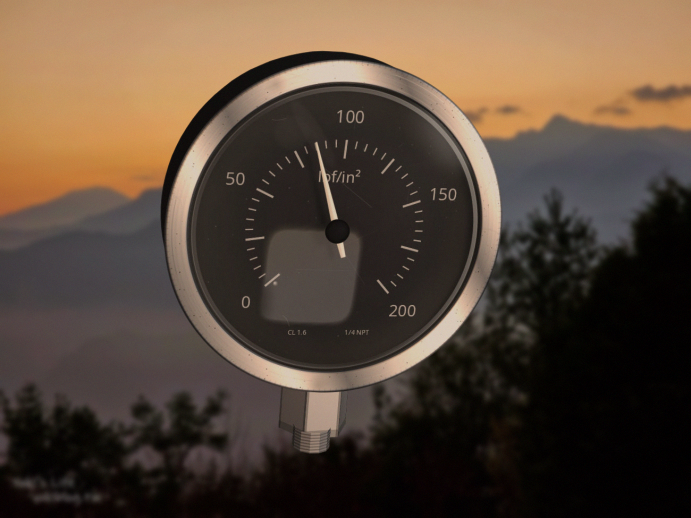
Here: 85
